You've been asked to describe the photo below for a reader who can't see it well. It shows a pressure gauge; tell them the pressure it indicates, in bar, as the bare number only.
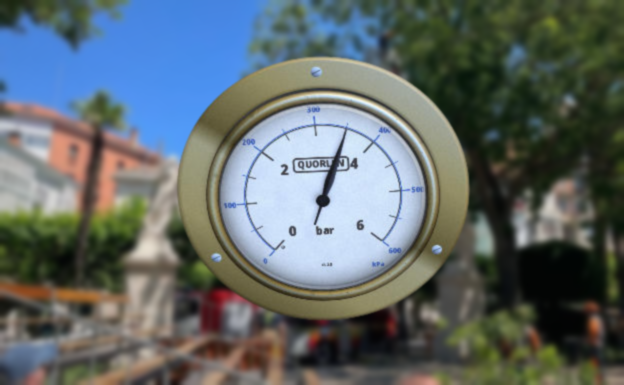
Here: 3.5
